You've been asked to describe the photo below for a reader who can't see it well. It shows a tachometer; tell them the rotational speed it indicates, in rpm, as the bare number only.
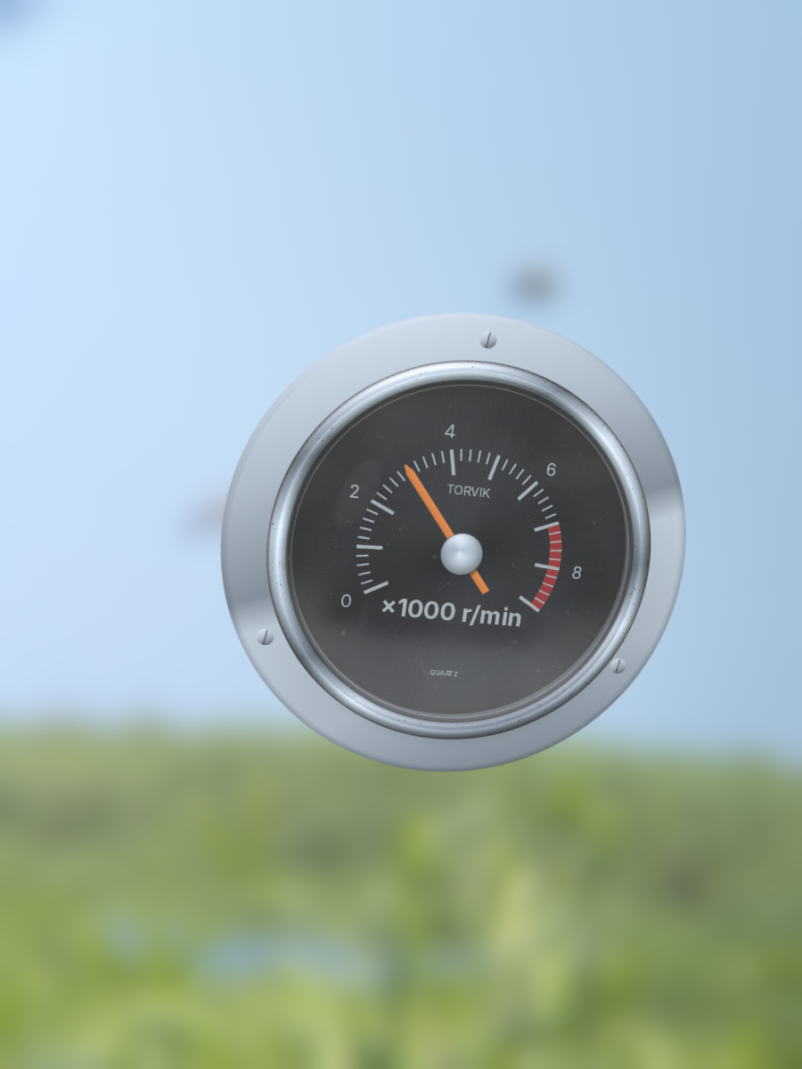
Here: 3000
